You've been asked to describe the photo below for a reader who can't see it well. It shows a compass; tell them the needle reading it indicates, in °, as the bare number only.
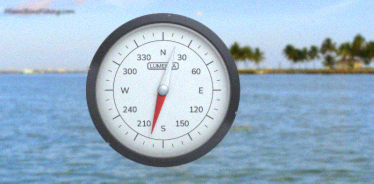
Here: 195
